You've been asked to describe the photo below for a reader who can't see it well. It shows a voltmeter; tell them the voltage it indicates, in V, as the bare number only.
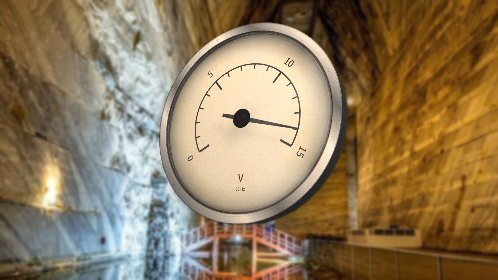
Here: 14
